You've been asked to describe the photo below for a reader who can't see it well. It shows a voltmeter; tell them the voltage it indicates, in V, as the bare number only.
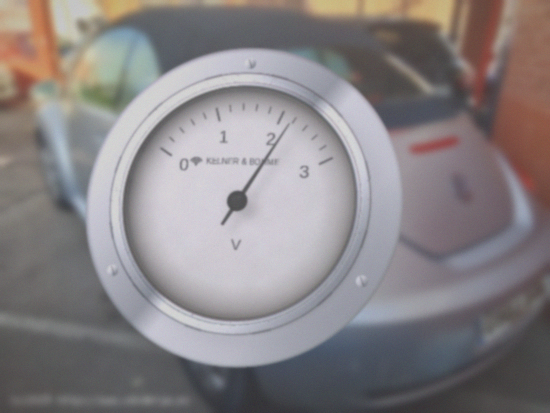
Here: 2.2
